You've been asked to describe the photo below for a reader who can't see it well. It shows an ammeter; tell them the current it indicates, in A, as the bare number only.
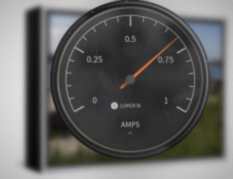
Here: 0.7
